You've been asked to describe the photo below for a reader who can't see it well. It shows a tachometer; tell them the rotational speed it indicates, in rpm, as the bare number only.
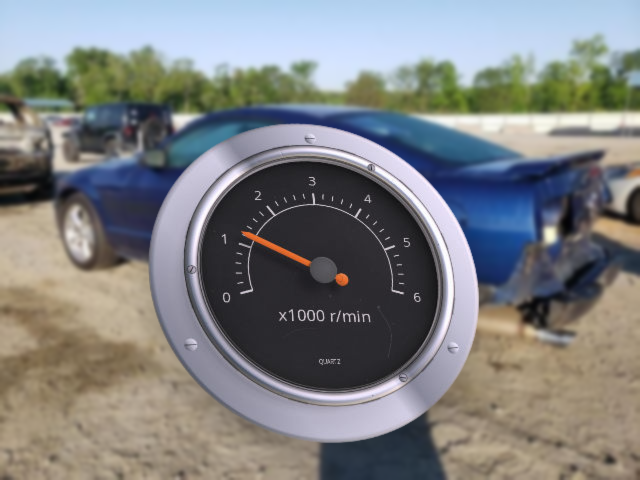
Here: 1200
